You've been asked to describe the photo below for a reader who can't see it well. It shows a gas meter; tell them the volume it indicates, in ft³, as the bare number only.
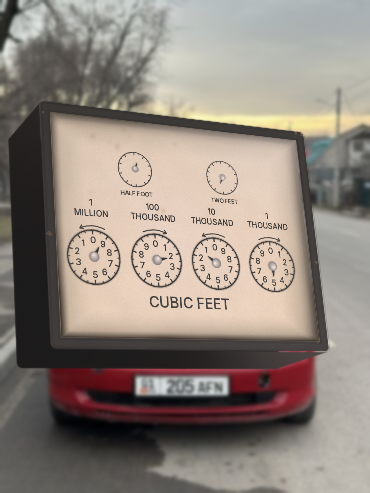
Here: 921500
